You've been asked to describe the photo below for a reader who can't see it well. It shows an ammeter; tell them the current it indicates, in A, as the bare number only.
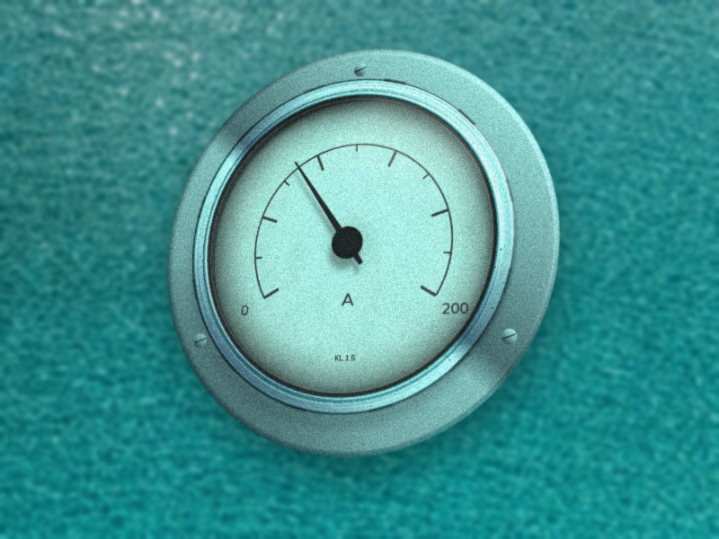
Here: 70
